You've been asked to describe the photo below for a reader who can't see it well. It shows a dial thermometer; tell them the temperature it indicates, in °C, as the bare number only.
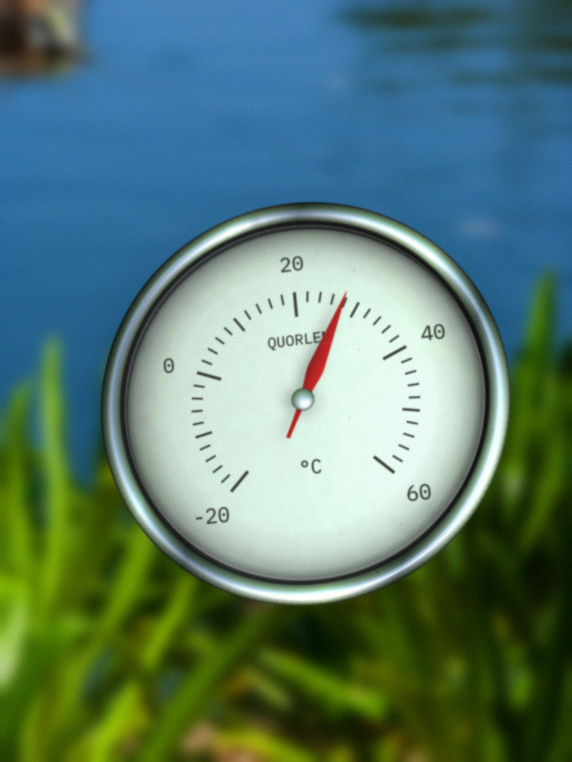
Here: 28
